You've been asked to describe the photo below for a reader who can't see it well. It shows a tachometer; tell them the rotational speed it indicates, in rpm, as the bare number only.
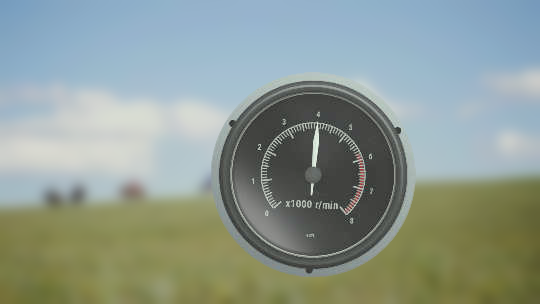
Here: 4000
